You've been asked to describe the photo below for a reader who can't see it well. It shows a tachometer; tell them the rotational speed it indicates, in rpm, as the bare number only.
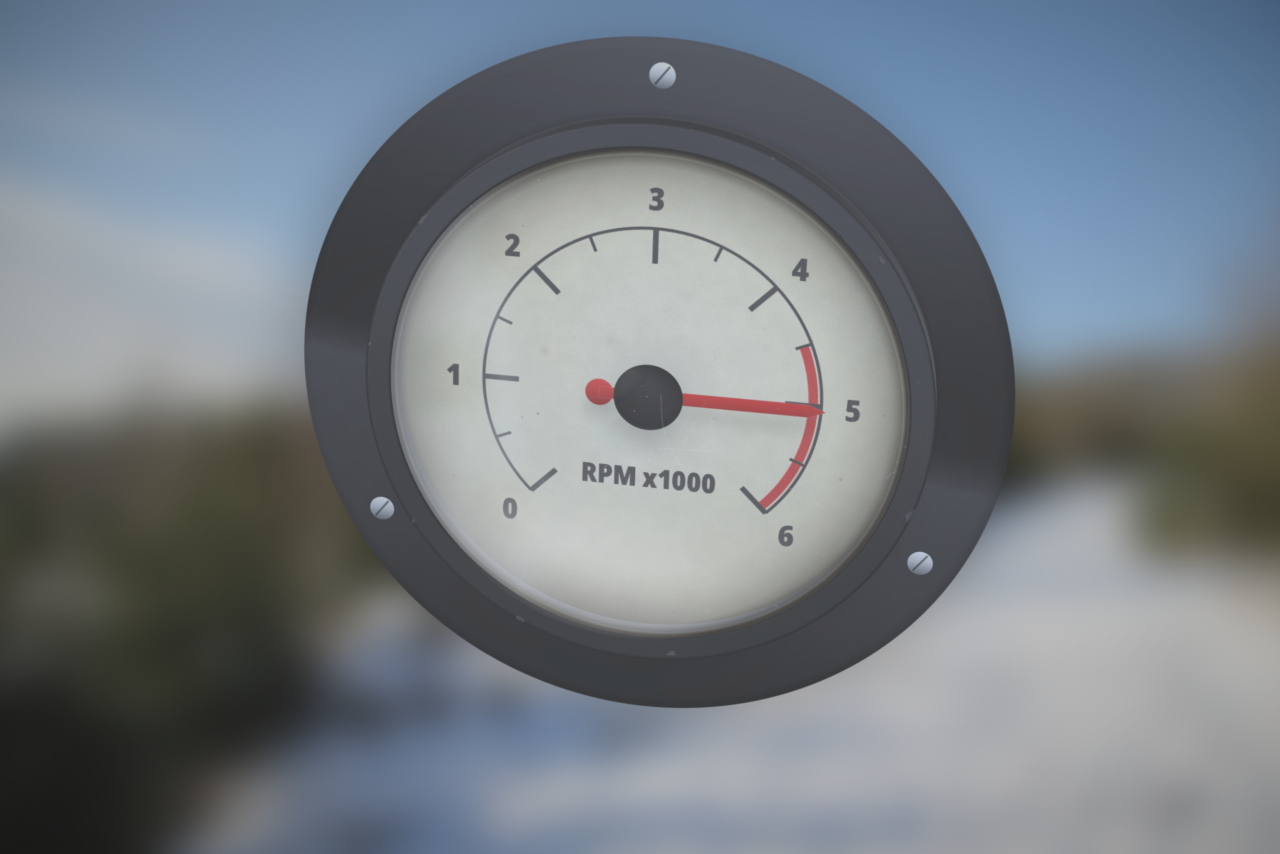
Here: 5000
